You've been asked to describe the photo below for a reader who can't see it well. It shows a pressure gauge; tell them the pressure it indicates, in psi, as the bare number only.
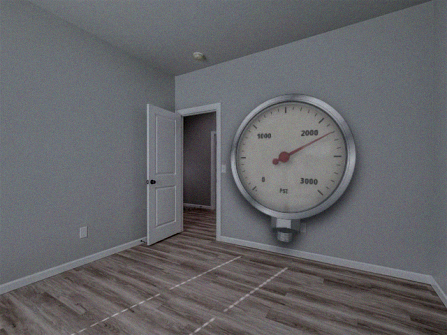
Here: 2200
